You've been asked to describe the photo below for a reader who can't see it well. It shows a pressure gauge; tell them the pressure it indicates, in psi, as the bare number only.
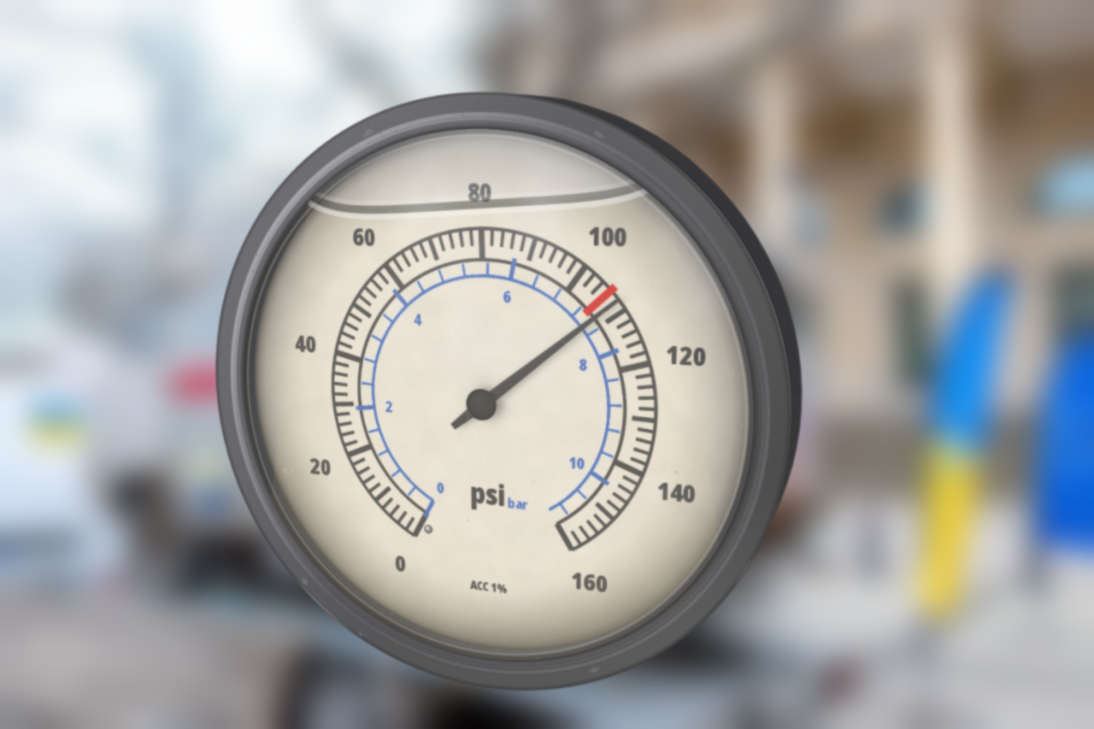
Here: 108
